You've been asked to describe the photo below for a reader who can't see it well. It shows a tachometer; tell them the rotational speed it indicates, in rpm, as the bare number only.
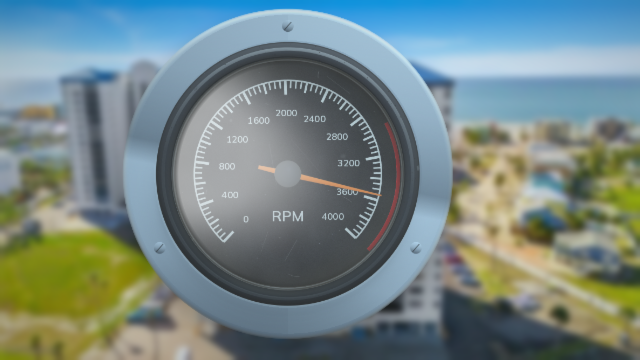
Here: 3550
